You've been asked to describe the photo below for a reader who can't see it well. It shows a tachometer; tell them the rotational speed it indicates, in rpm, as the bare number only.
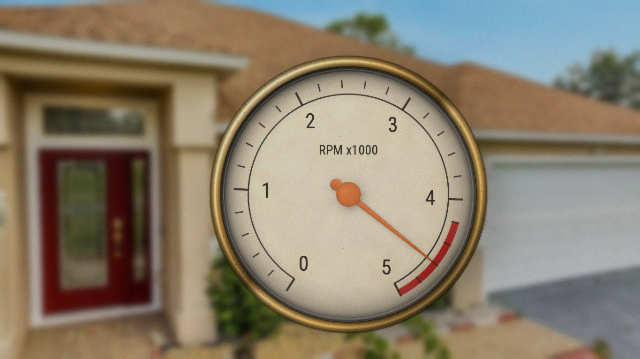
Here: 4600
